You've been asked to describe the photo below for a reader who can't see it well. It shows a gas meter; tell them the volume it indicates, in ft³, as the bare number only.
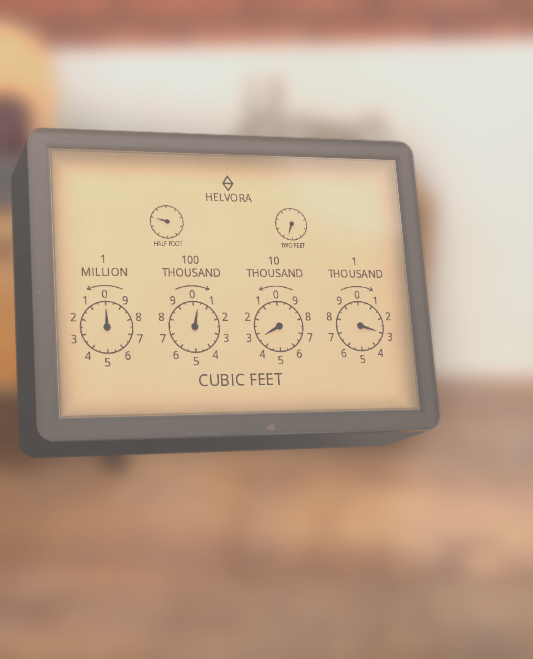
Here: 3300
